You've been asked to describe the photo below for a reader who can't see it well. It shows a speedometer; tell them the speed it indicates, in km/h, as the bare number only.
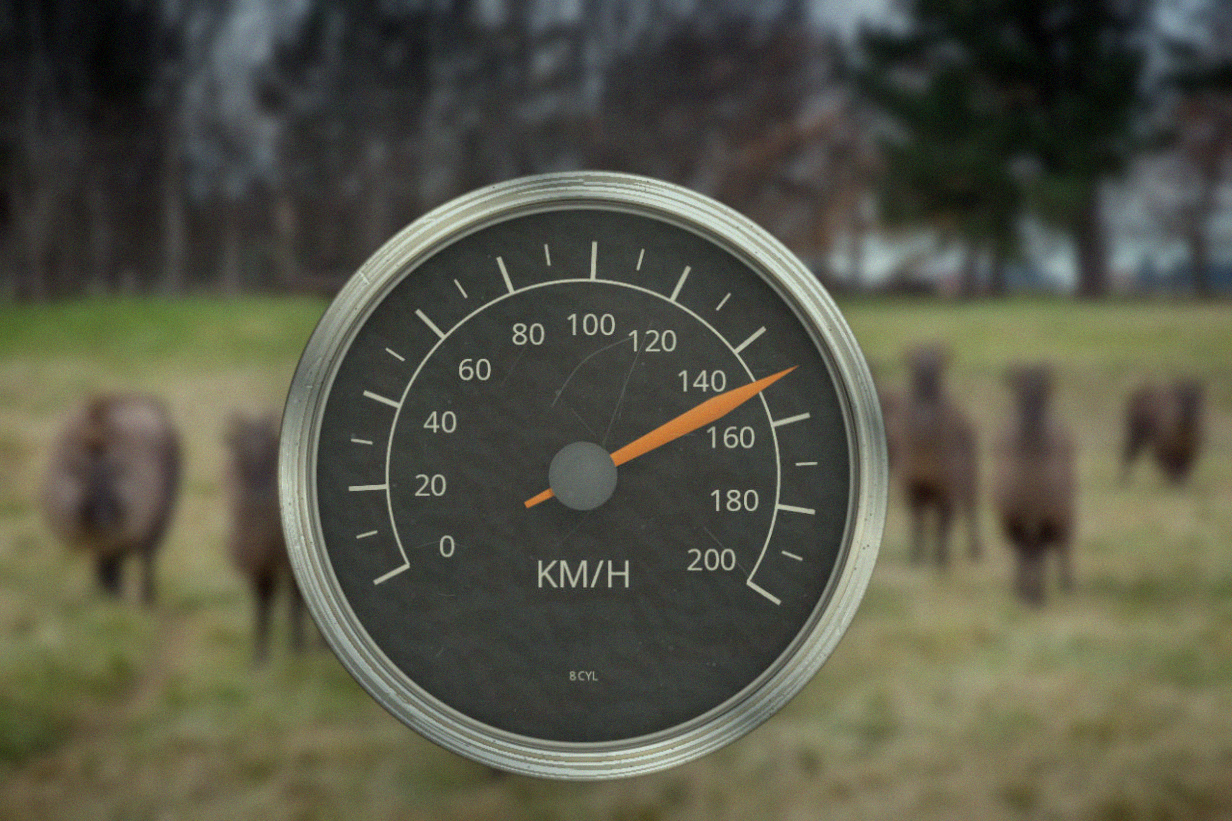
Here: 150
